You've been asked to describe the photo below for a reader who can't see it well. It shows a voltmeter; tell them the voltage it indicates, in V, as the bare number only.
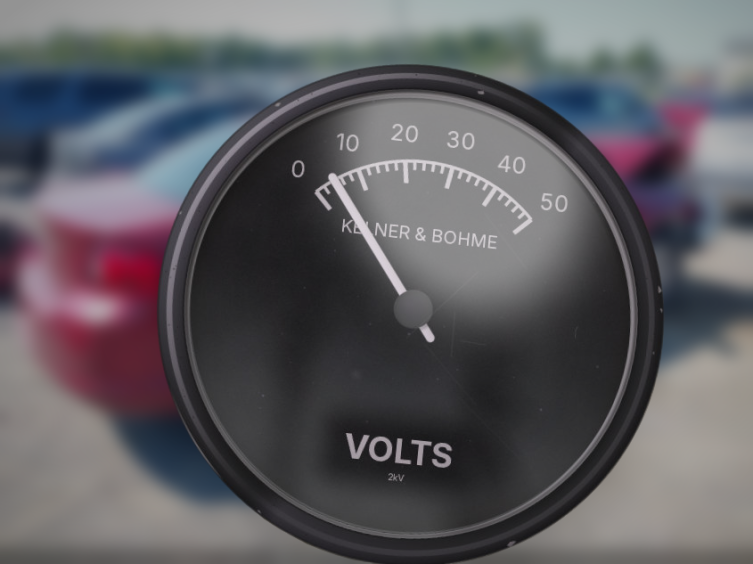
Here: 4
